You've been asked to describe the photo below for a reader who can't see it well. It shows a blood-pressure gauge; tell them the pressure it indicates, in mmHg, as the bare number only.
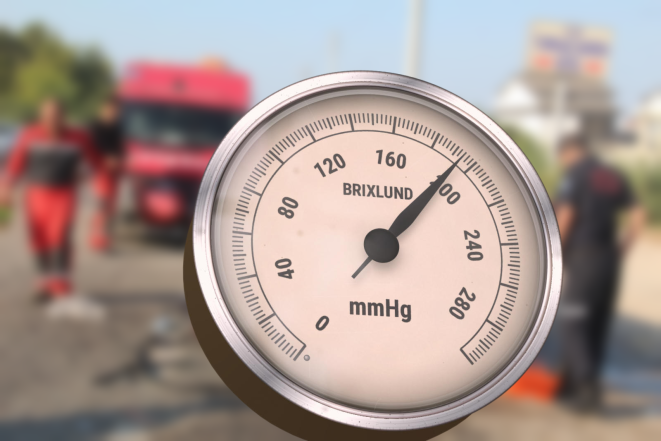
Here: 194
